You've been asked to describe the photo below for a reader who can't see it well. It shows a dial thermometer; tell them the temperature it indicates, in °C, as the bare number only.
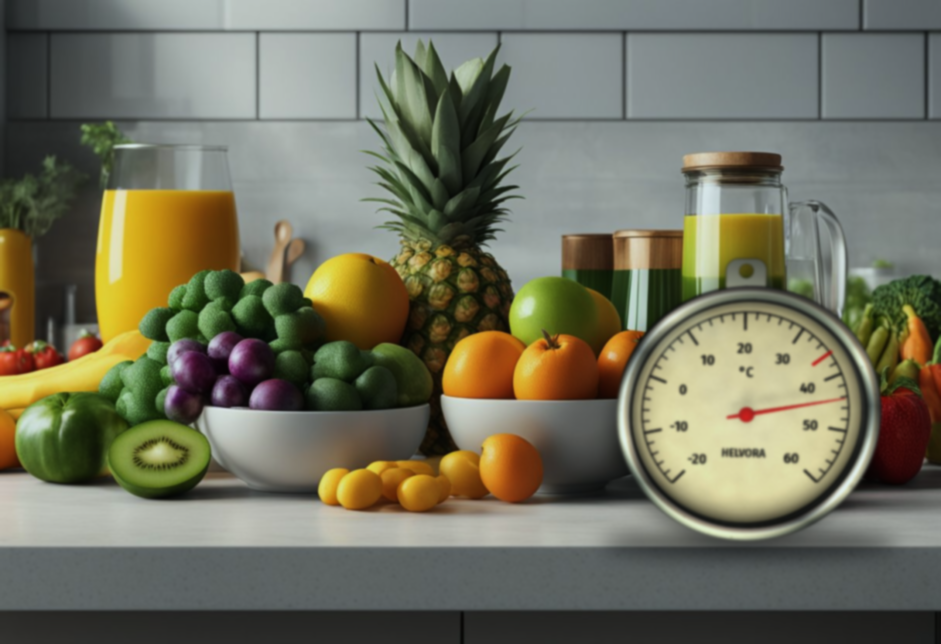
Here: 44
